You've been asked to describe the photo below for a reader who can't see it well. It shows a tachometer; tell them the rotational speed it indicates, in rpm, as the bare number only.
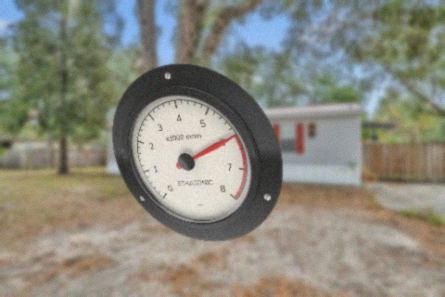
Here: 6000
